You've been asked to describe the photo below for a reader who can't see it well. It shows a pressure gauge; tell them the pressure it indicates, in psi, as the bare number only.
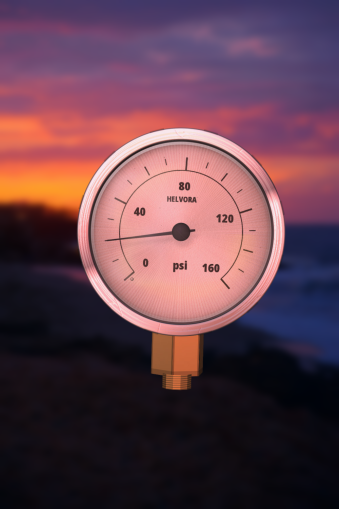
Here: 20
